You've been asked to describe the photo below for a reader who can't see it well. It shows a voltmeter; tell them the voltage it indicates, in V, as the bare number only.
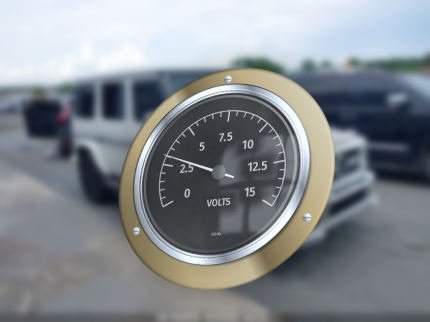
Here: 3
